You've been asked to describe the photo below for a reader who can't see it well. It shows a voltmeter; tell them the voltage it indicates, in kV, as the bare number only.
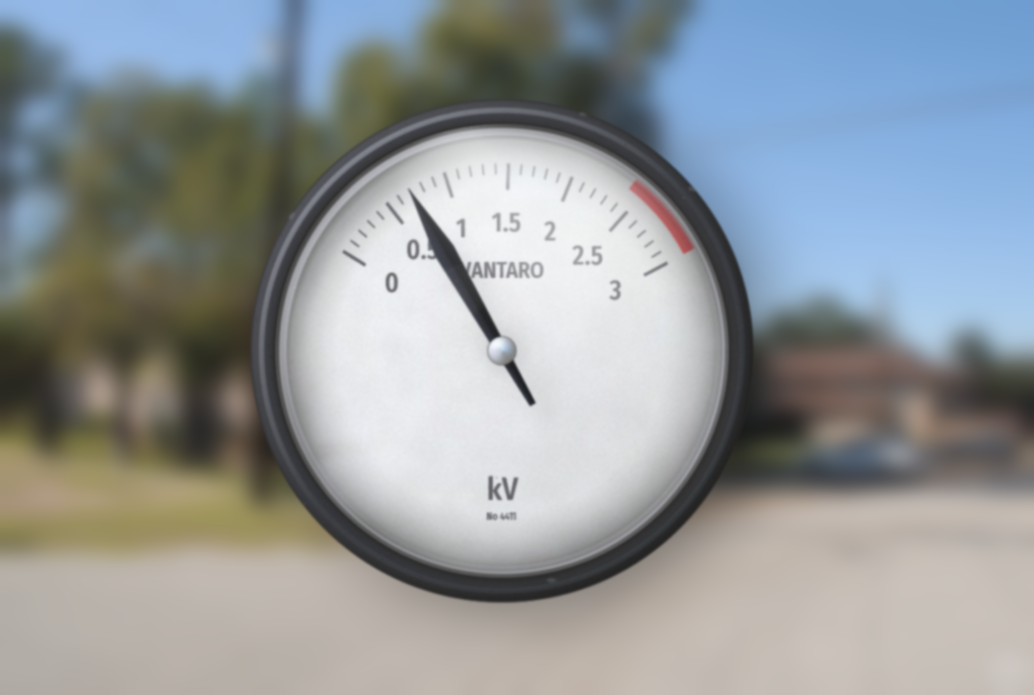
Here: 0.7
